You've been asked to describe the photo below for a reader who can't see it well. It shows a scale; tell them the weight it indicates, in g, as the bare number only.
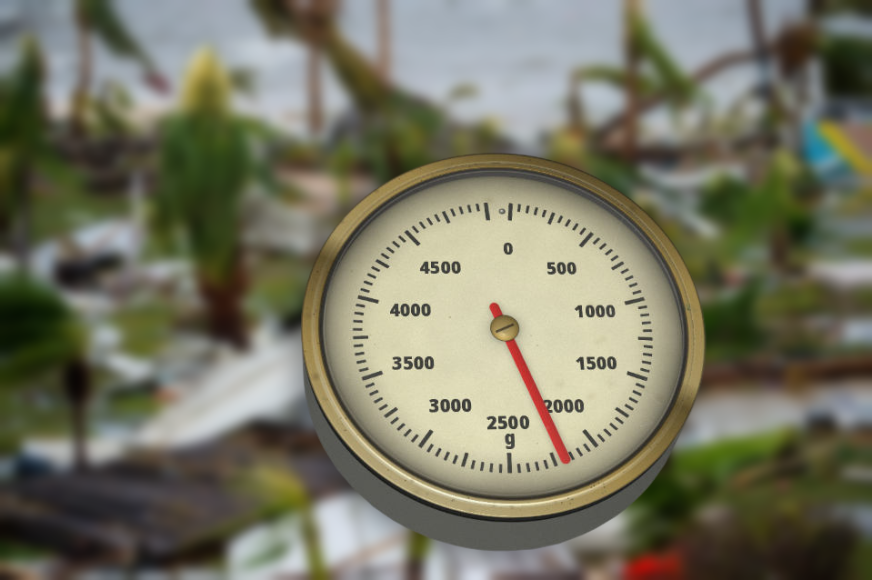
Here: 2200
